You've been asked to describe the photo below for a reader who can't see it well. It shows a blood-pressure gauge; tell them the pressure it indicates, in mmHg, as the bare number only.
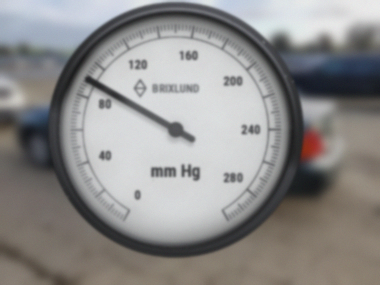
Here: 90
